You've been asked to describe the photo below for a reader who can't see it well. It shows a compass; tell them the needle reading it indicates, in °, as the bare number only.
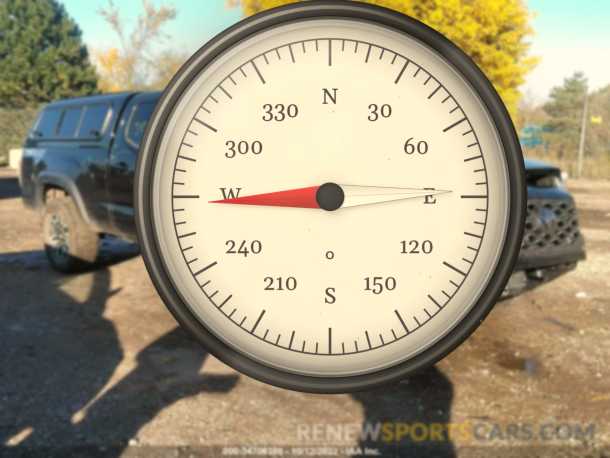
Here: 267.5
